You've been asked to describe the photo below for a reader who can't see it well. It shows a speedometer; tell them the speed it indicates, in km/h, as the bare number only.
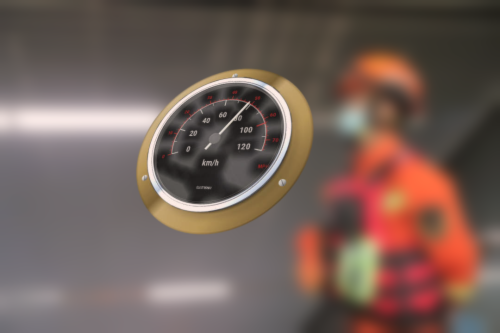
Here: 80
